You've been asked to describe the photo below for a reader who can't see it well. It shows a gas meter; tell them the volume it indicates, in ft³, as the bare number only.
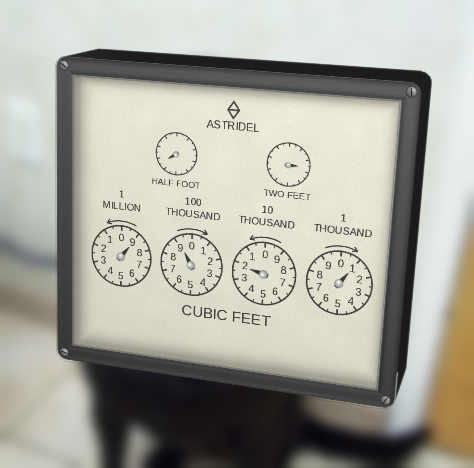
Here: 892100
